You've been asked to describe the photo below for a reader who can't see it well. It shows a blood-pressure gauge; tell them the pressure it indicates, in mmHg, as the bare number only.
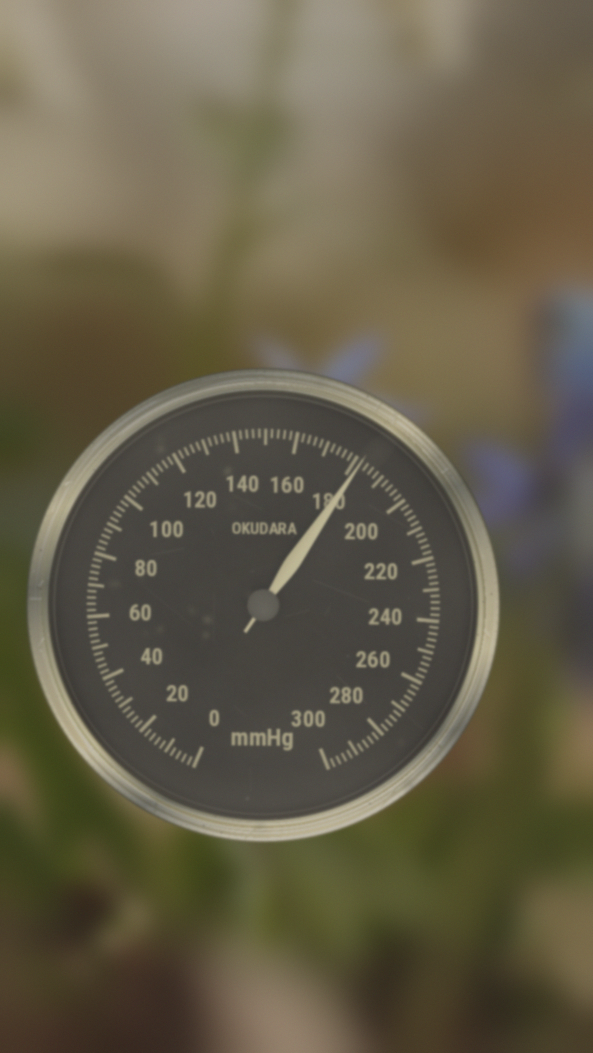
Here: 182
